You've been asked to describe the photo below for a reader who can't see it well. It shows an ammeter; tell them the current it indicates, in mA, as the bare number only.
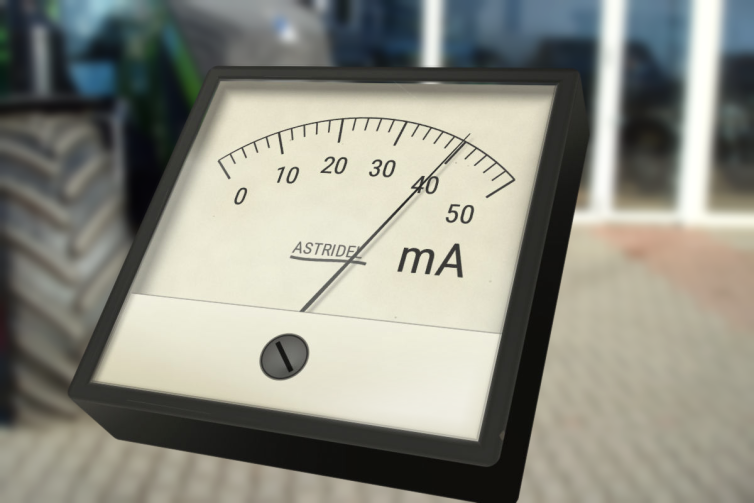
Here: 40
